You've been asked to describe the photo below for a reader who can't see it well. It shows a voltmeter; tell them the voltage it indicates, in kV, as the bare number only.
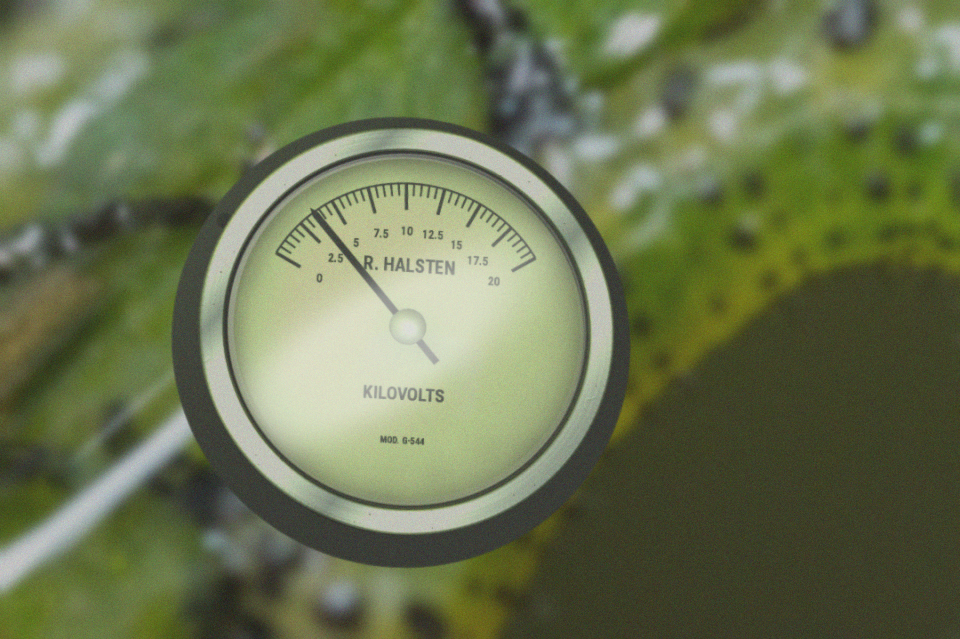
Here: 3.5
